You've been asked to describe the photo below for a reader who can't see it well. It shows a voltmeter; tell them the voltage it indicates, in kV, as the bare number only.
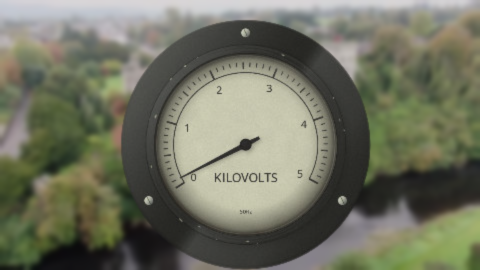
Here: 0.1
